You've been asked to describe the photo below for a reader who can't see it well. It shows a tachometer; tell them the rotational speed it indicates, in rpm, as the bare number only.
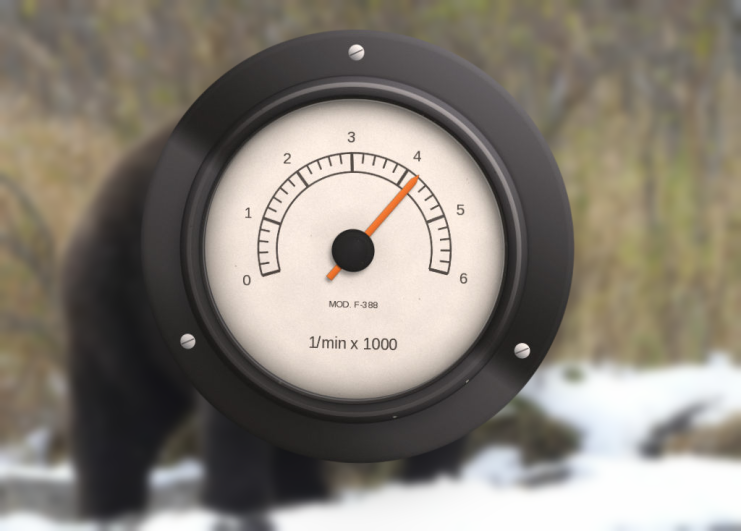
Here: 4200
